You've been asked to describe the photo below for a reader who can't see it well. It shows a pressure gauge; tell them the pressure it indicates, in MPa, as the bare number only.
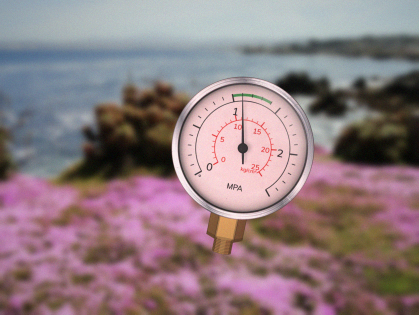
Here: 1.1
